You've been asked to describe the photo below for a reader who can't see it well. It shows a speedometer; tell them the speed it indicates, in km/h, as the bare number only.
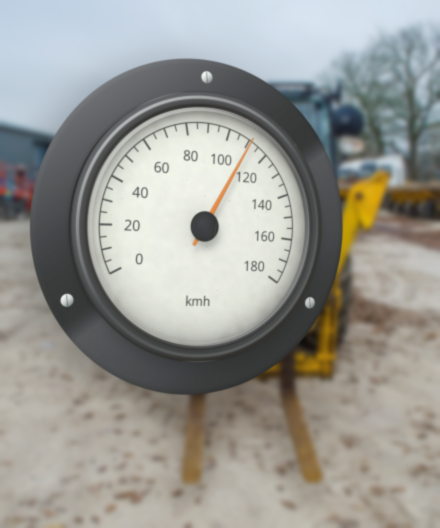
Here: 110
